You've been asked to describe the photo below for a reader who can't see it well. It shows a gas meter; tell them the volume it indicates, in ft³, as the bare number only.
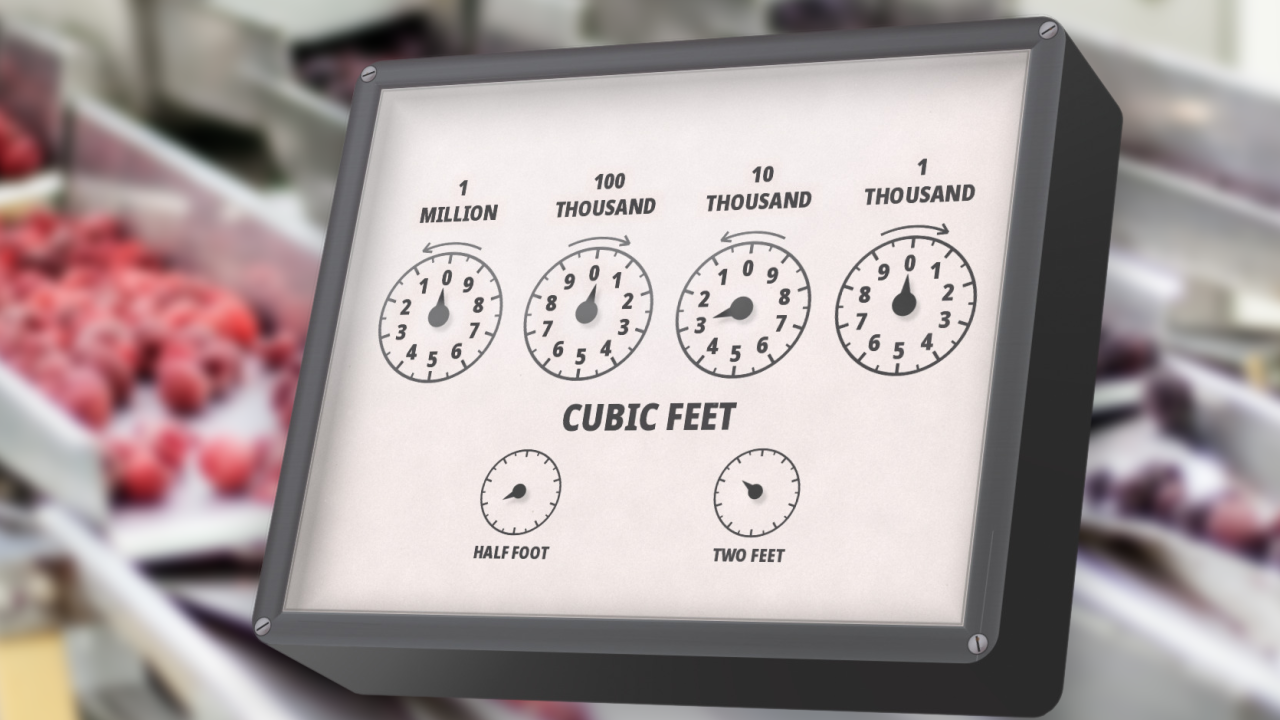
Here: 3000
